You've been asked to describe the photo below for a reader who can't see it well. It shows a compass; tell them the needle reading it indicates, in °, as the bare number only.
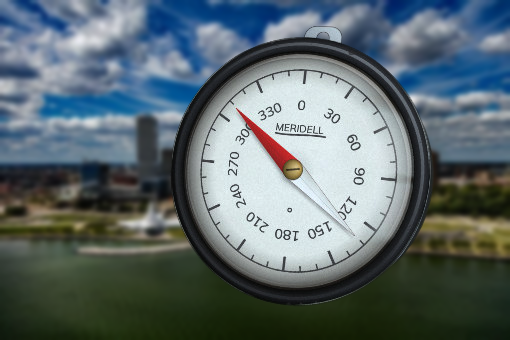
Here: 310
